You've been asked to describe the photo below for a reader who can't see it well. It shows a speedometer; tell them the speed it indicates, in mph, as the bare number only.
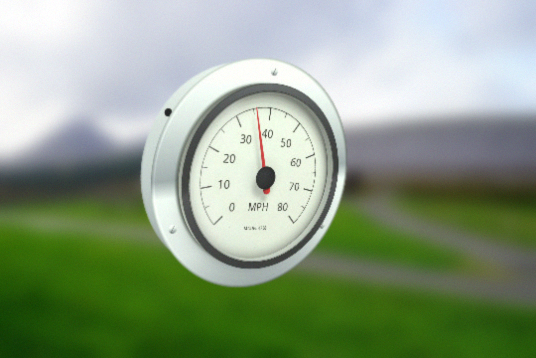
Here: 35
